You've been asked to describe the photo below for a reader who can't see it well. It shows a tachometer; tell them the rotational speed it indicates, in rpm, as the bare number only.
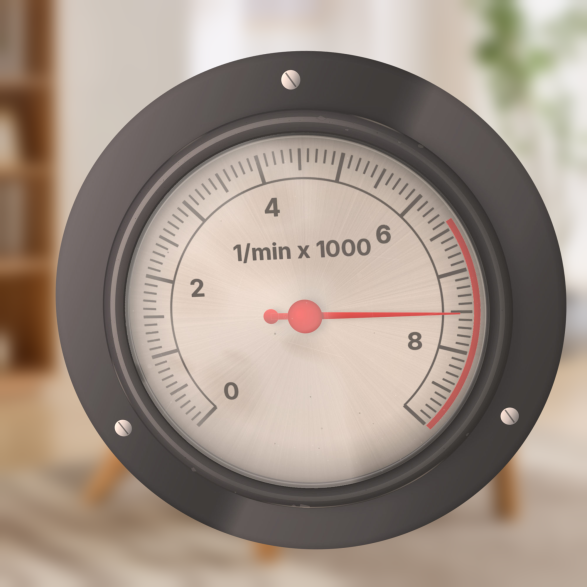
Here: 7500
